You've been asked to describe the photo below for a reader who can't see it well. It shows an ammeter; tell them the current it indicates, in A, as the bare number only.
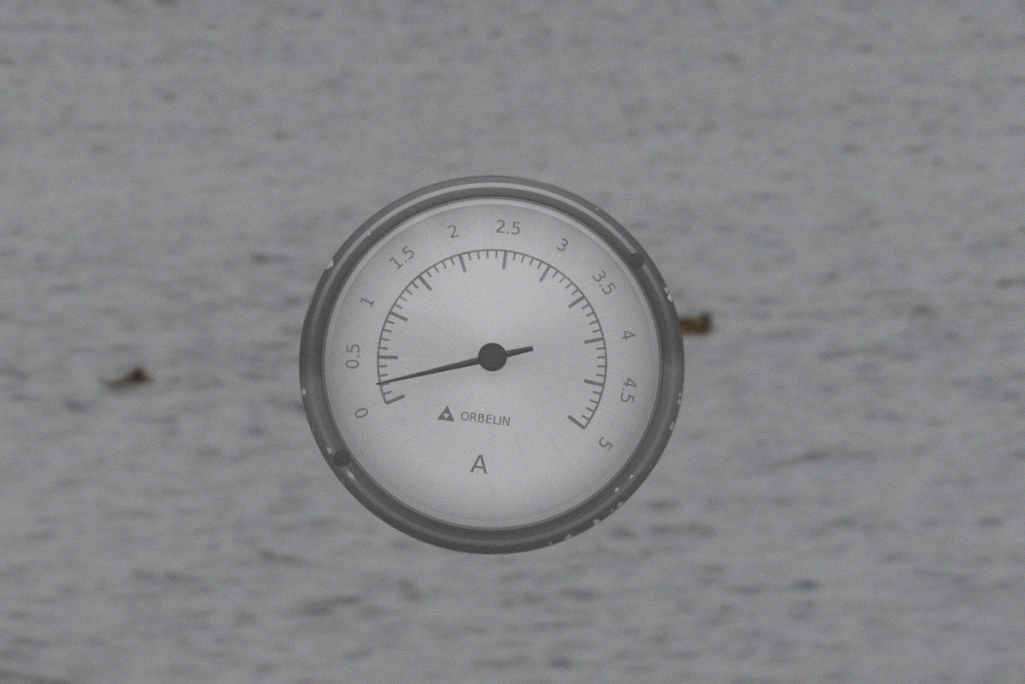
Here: 0.2
